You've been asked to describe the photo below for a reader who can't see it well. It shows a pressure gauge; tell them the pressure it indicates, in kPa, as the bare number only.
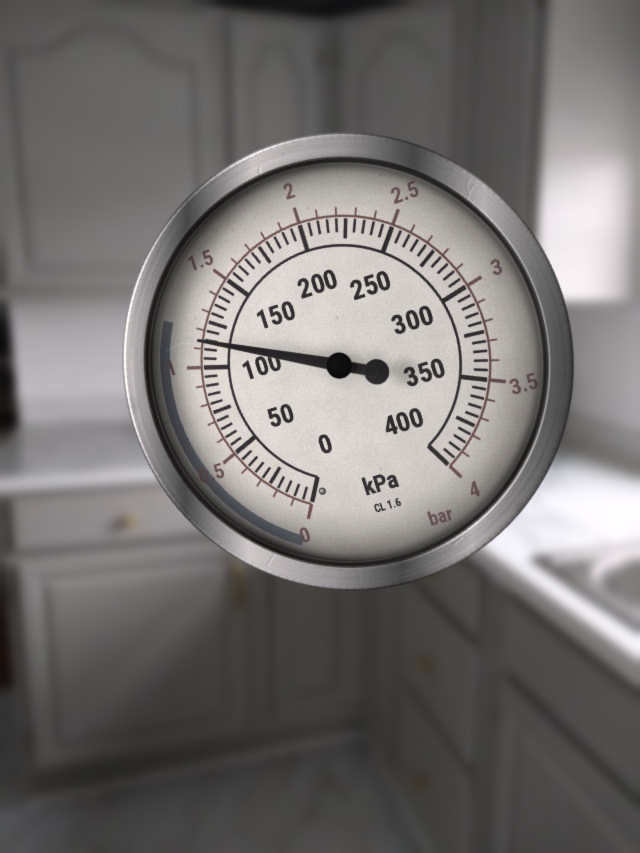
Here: 115
